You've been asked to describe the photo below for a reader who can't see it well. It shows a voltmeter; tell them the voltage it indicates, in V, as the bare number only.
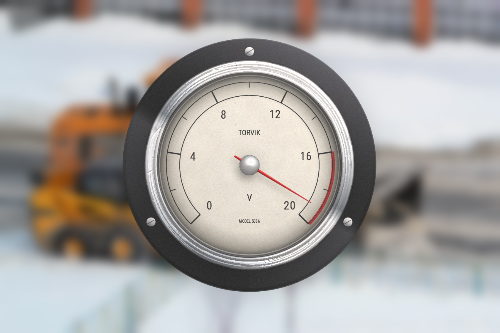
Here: 19
